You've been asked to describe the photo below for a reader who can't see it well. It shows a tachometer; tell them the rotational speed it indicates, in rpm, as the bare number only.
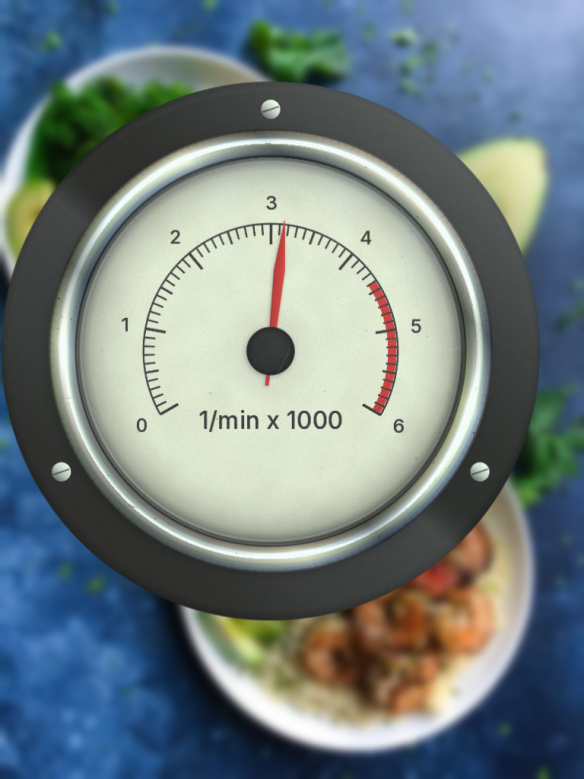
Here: 3150
